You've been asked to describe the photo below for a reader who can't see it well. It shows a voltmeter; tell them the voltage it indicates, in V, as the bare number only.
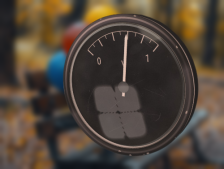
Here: 0.6
